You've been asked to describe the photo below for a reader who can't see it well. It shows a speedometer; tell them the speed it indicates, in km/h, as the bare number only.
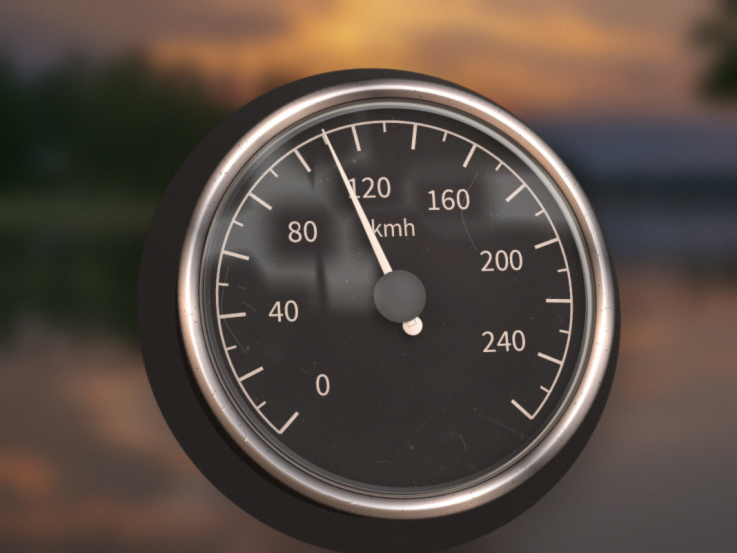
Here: 110
